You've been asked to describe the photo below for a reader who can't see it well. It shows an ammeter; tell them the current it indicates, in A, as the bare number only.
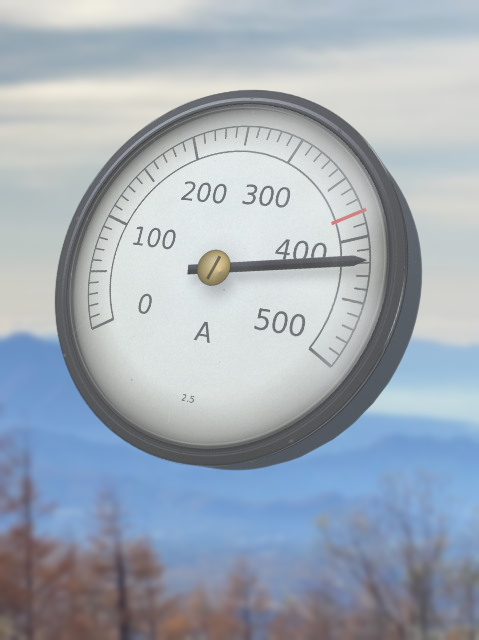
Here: 420
